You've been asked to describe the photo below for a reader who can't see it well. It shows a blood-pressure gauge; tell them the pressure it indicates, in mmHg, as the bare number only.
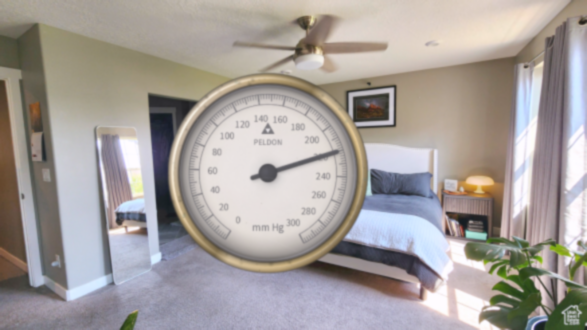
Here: 220
